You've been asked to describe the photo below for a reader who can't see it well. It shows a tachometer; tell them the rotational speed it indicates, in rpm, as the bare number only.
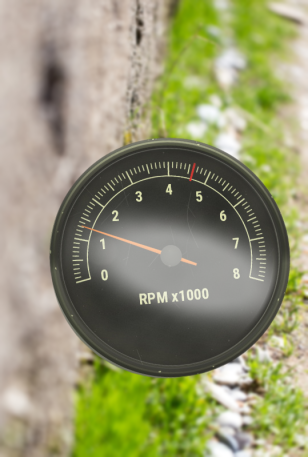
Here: 1300
